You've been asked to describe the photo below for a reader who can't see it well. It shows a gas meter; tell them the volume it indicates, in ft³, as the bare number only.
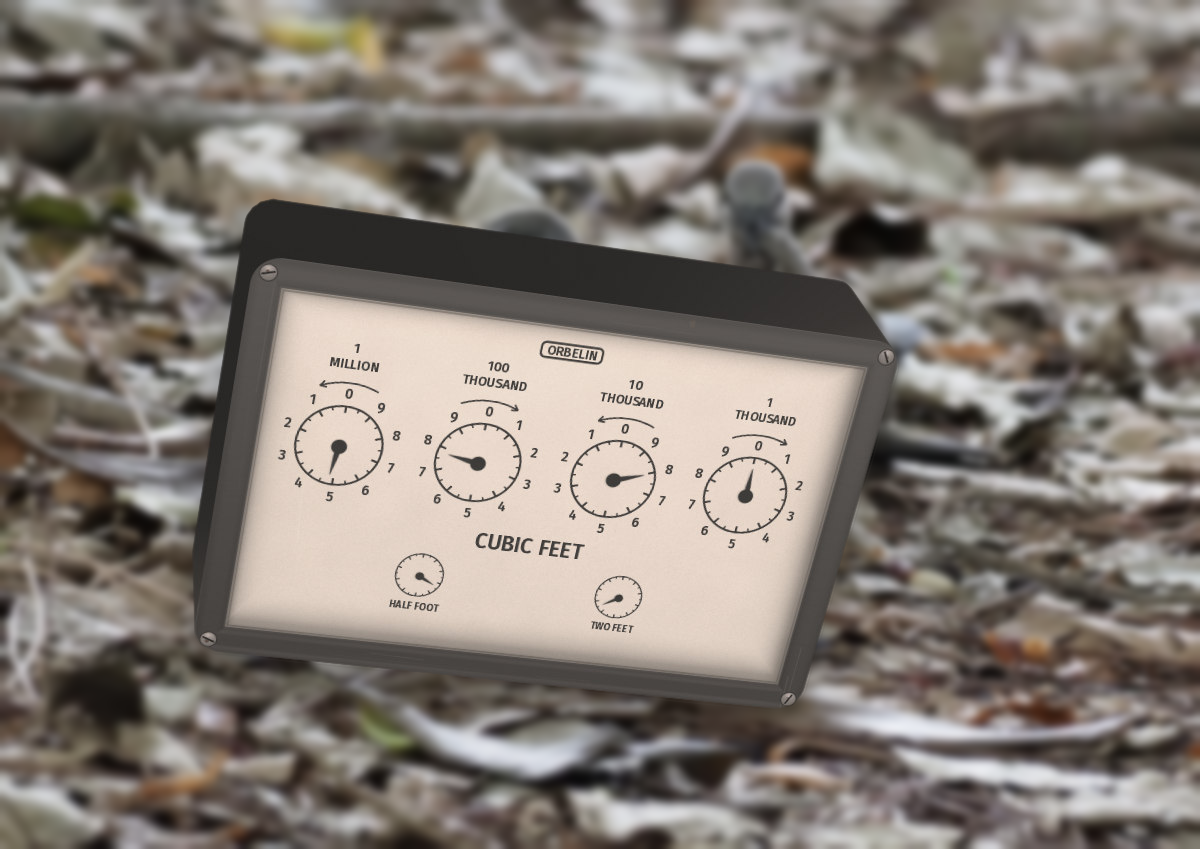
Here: 478000
